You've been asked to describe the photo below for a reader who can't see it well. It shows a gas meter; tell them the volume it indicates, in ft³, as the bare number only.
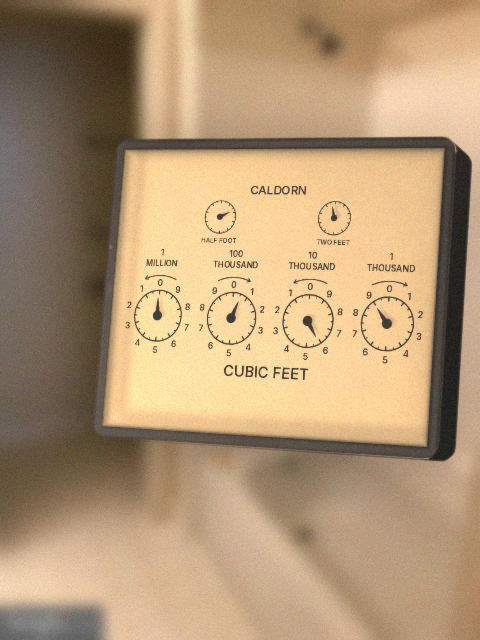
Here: 5900
